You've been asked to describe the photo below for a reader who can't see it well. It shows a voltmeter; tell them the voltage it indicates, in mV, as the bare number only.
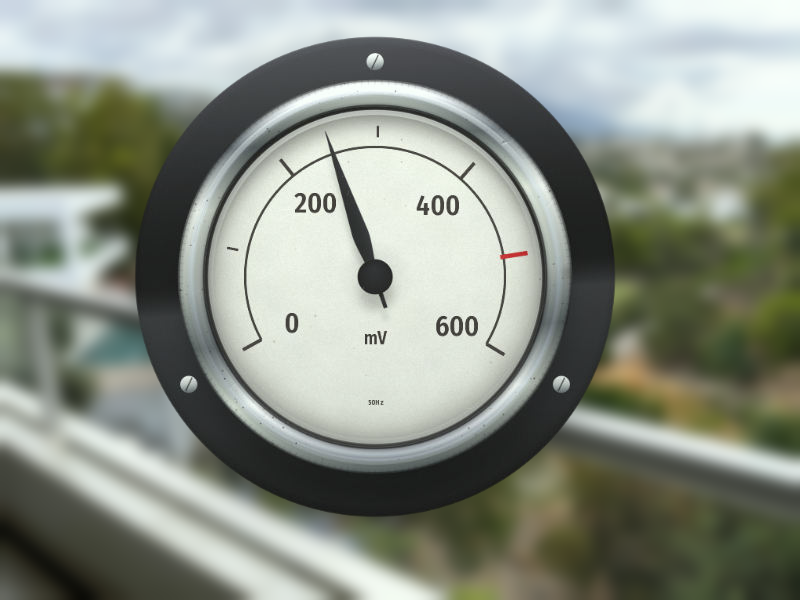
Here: 250
